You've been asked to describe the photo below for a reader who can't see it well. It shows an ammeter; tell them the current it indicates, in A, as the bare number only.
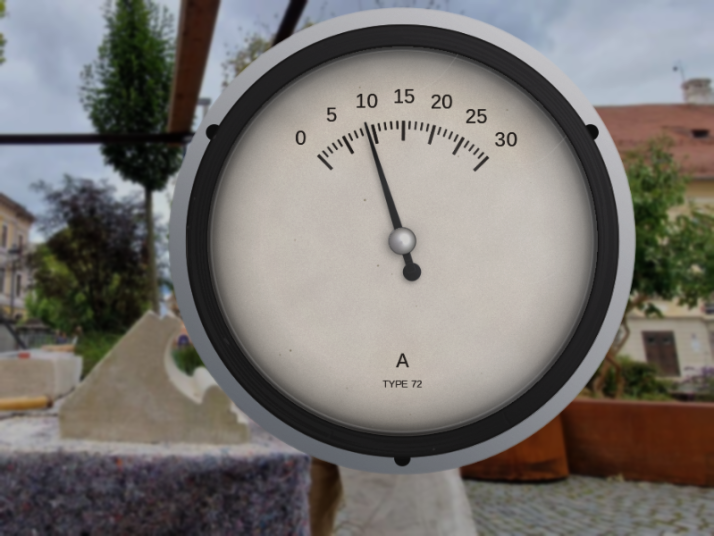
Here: 9
